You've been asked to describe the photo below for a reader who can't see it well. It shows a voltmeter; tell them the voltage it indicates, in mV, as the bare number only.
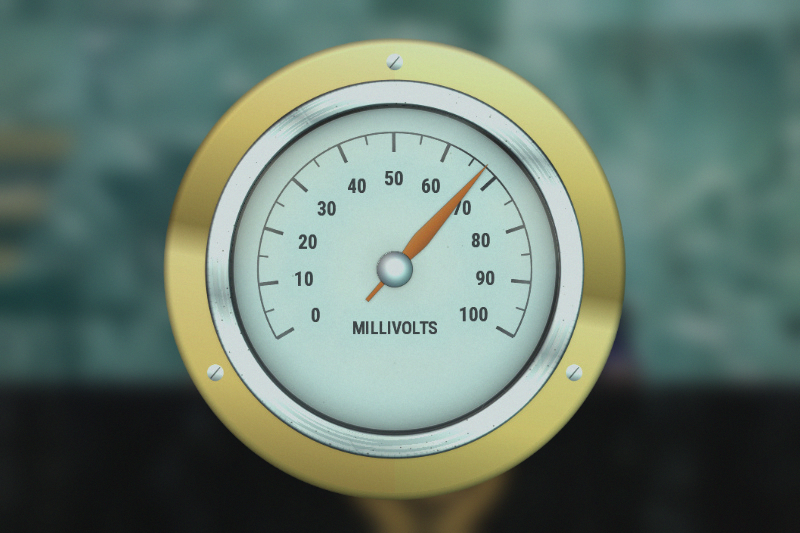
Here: 67.5
